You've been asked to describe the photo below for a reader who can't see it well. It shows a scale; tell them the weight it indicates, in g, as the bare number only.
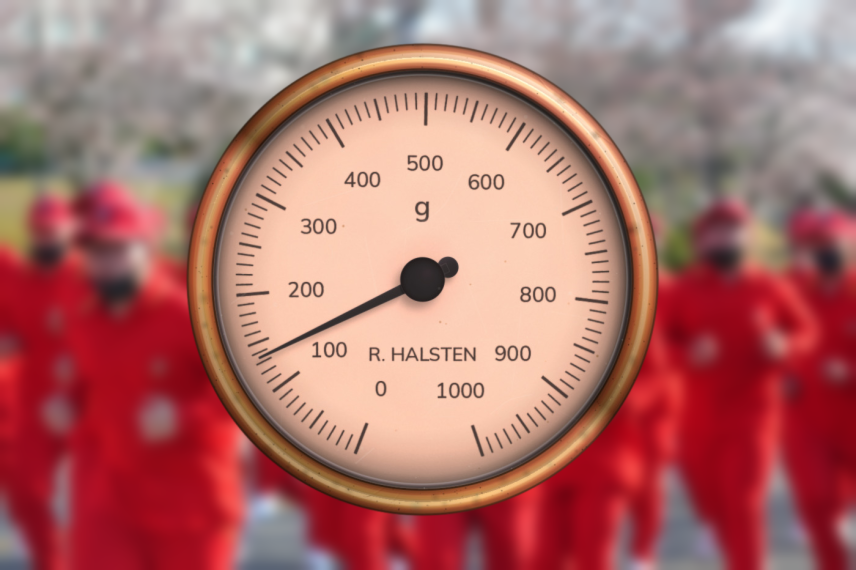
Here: 135
